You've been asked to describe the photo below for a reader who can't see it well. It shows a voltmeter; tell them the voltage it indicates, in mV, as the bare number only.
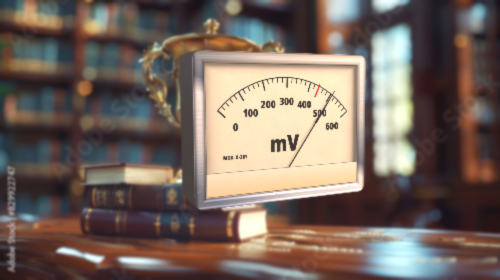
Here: 500
